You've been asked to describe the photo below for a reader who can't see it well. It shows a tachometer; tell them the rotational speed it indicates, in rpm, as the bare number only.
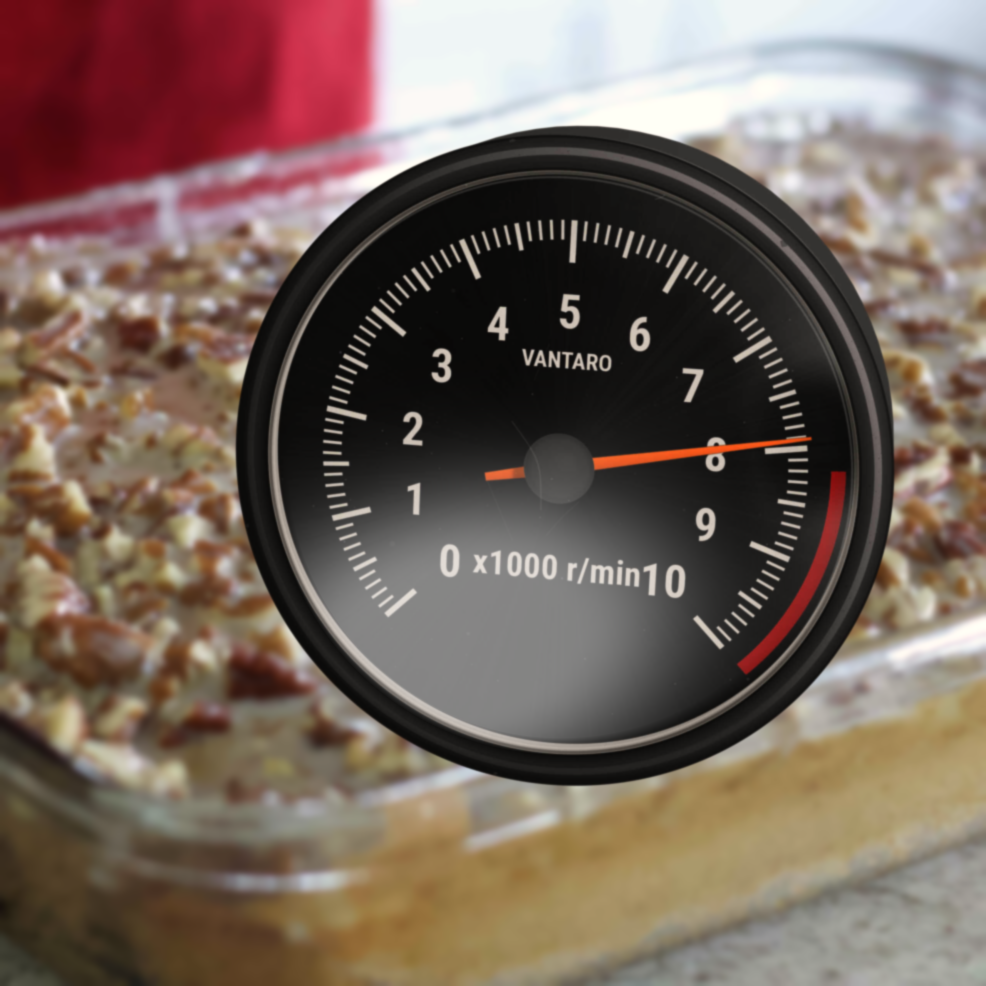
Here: 7900
